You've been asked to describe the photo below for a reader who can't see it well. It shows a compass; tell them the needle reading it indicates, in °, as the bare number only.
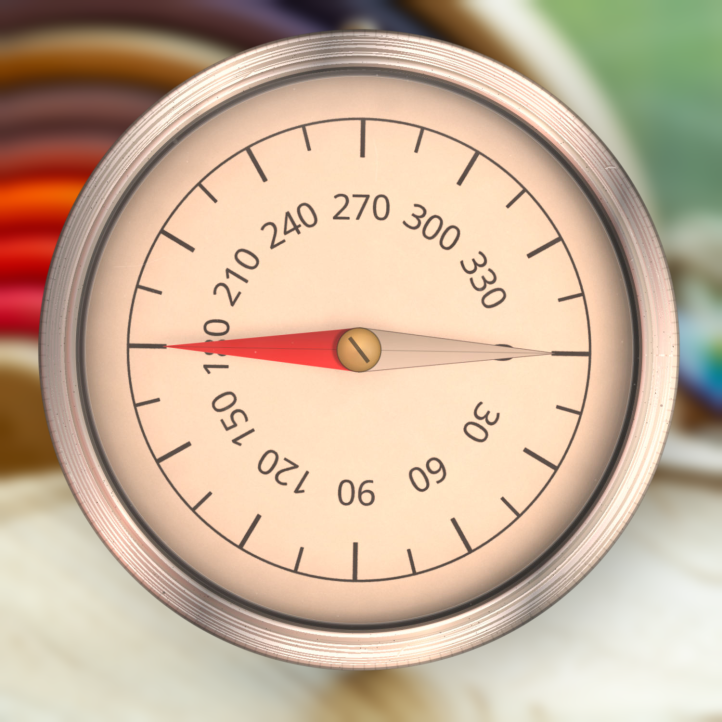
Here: 180
